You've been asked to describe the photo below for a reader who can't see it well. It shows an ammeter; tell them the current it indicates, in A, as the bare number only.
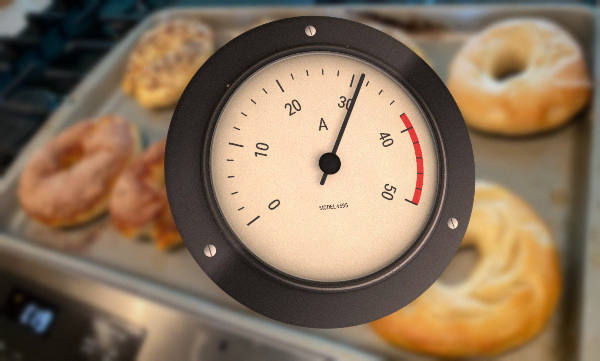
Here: 31
